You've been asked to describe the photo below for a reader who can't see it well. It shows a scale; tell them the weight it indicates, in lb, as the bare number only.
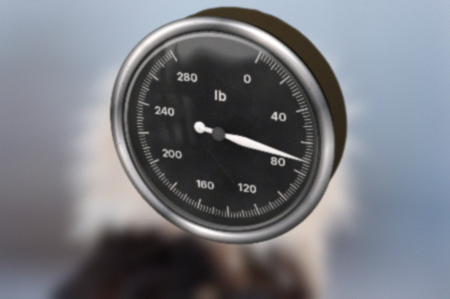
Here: 70
